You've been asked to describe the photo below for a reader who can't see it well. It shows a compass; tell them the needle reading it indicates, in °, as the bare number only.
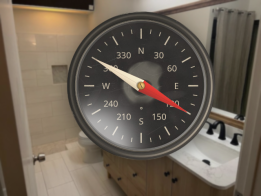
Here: 120
